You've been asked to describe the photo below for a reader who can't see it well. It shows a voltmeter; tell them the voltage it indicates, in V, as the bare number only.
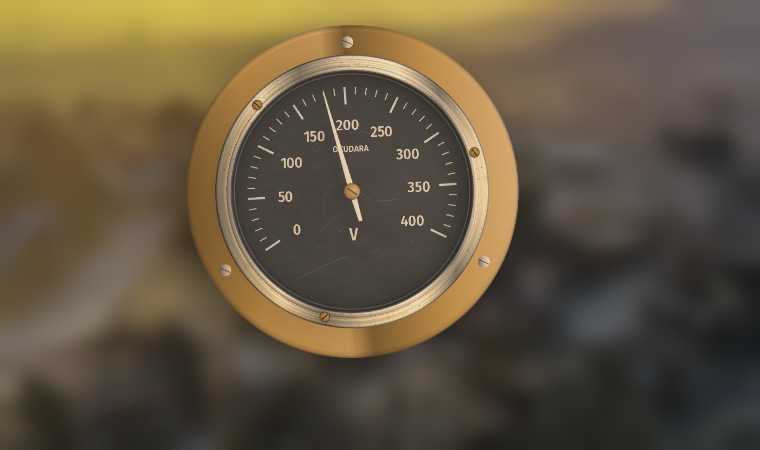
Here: 180
